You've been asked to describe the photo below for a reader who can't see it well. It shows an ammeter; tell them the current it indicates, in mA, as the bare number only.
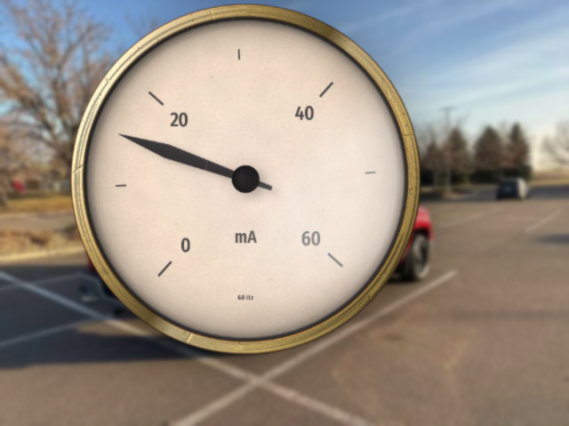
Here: 15
